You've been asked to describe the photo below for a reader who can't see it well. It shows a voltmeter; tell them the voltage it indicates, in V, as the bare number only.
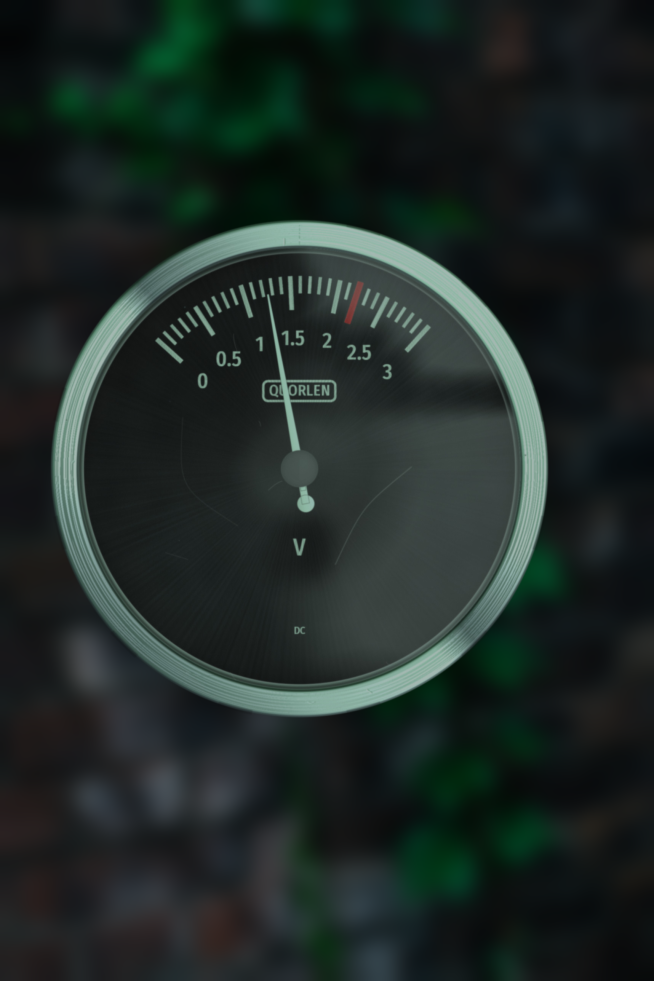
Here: 1.25
